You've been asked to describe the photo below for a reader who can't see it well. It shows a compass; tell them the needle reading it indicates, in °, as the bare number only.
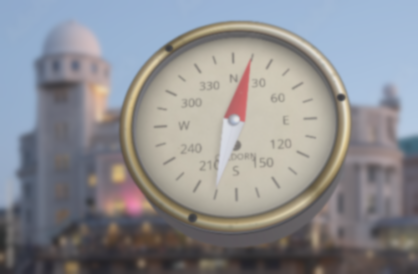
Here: 15
